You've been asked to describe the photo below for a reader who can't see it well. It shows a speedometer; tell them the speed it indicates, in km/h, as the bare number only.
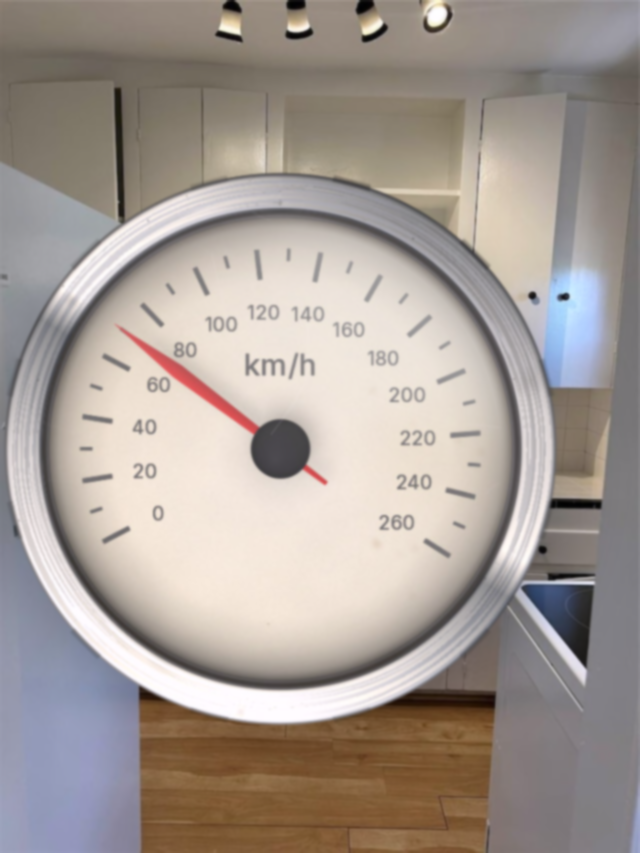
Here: 70
